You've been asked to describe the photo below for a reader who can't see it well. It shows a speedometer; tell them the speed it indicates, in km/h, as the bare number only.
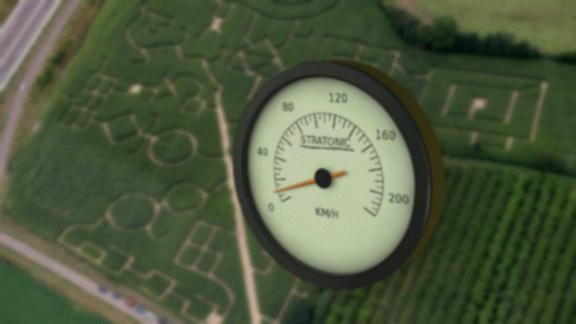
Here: 10
